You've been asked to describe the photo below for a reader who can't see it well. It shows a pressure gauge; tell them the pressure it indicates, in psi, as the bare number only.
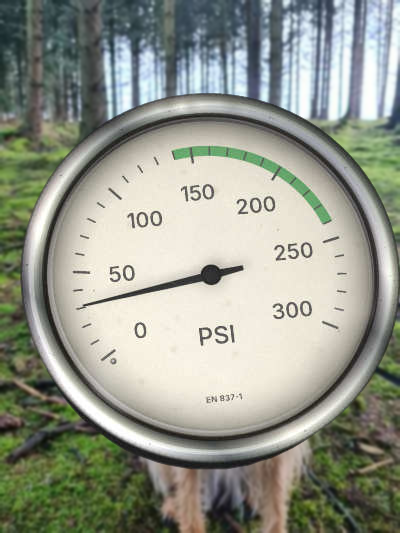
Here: 30
